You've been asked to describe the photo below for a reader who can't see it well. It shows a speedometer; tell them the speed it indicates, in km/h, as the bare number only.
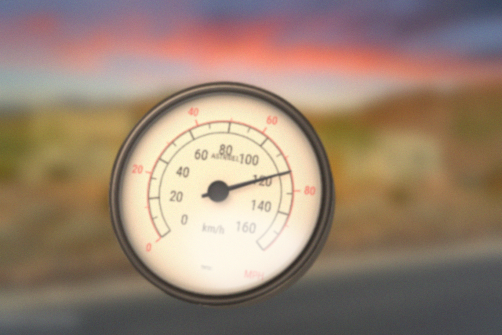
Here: 120
